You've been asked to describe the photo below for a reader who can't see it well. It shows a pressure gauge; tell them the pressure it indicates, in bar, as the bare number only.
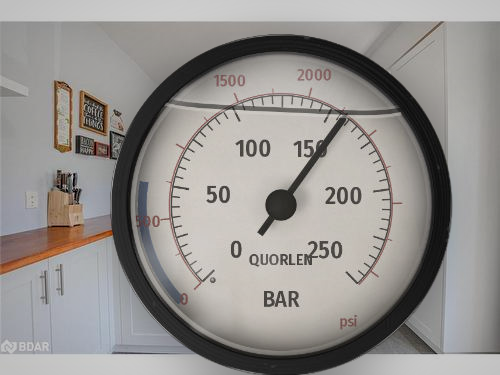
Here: 157.5
